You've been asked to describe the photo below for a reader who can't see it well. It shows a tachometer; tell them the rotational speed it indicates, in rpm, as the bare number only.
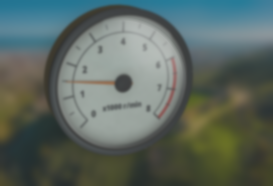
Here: 1500
